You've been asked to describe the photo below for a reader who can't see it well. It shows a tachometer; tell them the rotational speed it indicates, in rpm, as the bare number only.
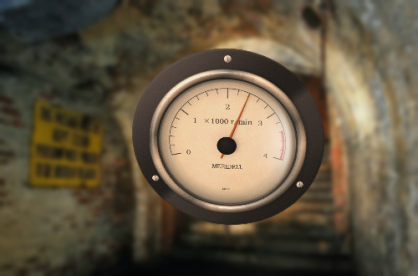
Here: 2400
